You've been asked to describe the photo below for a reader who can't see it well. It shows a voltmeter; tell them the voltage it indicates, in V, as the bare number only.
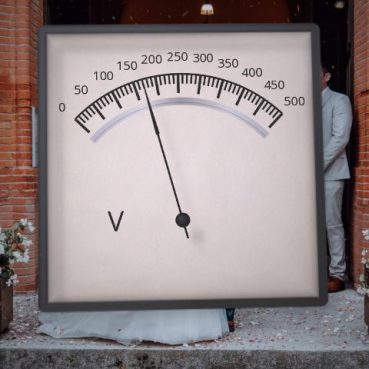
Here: 170
